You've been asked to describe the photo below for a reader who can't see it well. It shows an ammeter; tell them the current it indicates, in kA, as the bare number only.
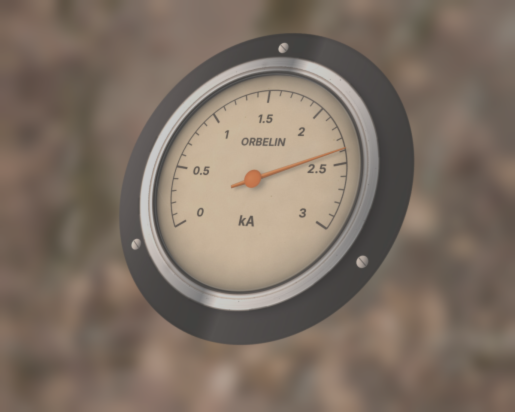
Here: 2.4
